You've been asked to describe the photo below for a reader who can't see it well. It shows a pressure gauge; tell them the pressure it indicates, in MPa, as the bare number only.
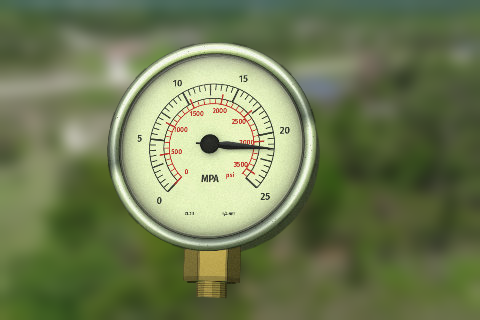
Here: 21.5
